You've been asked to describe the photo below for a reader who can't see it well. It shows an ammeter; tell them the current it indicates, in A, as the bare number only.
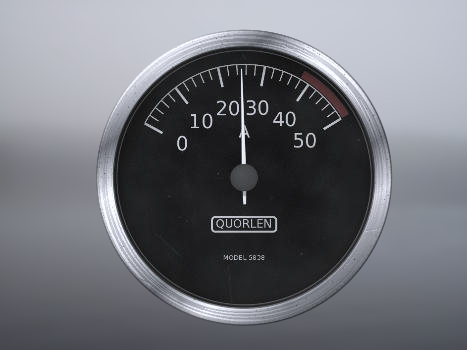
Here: 25
